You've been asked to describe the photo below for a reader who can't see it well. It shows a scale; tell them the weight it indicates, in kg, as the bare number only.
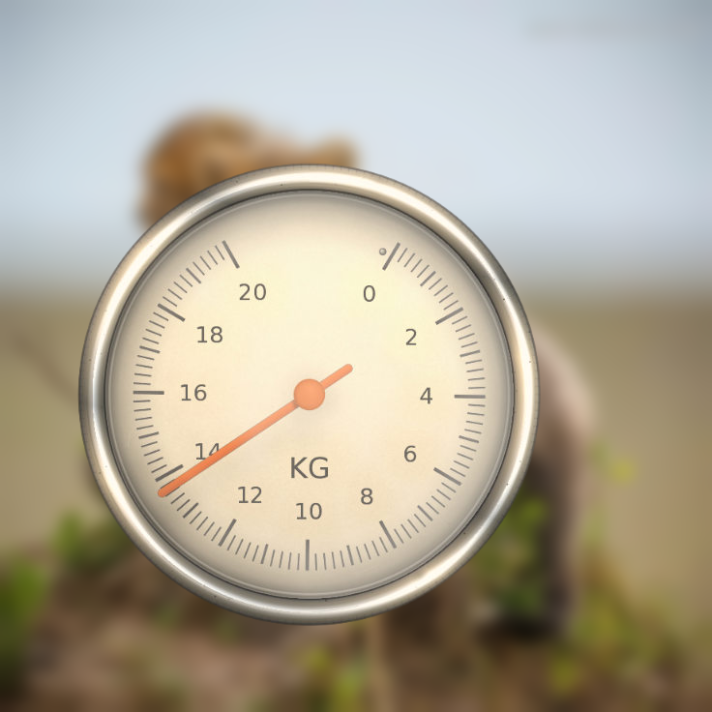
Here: 13.7
